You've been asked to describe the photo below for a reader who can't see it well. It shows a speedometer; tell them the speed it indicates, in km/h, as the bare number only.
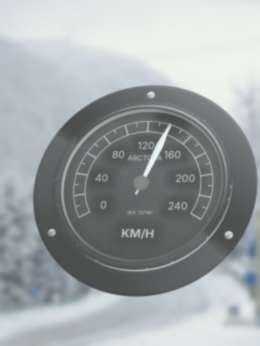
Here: 140
